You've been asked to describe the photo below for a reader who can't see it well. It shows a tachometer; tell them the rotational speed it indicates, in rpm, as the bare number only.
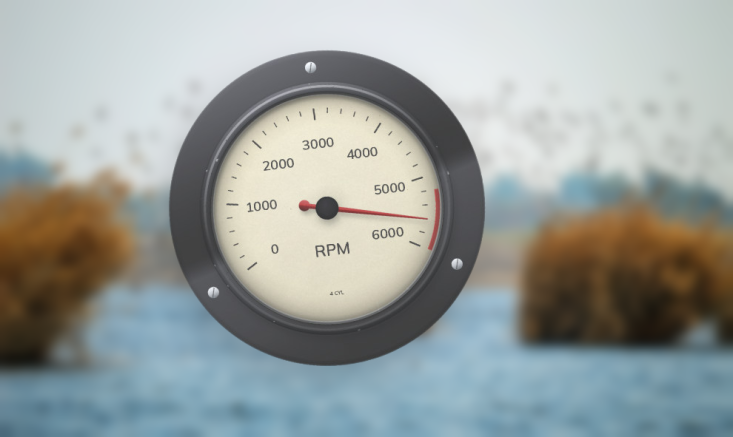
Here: 5600
